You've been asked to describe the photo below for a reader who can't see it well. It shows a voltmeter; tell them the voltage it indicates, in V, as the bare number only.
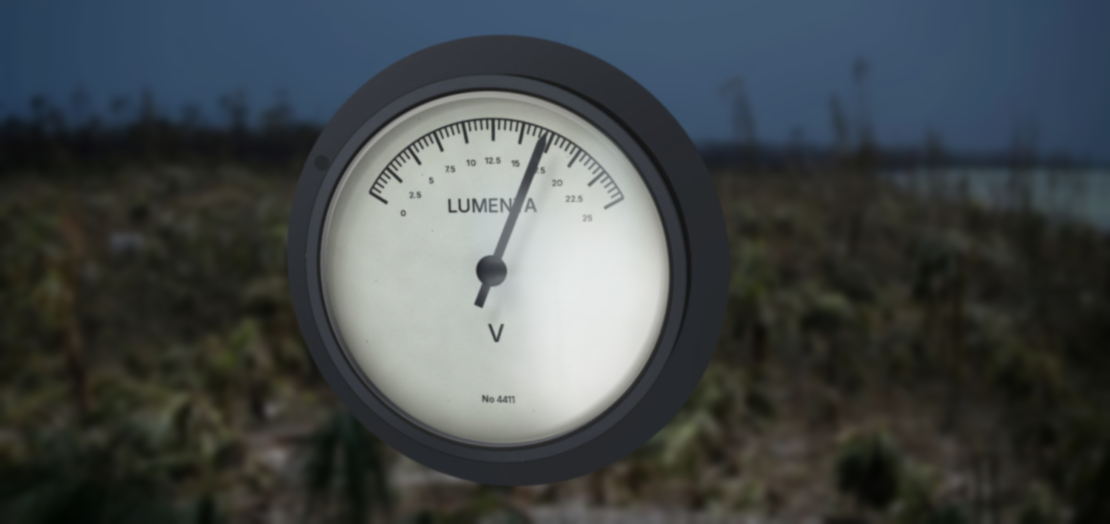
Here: 17
